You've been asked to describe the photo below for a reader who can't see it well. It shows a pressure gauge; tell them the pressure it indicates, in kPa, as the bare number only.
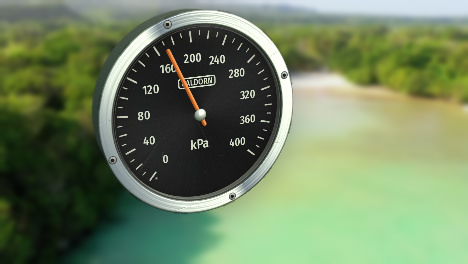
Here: 170
